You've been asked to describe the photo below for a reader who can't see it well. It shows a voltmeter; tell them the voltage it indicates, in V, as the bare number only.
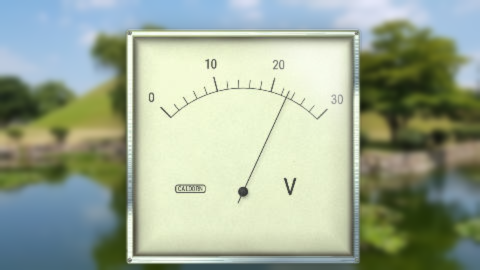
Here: 23
